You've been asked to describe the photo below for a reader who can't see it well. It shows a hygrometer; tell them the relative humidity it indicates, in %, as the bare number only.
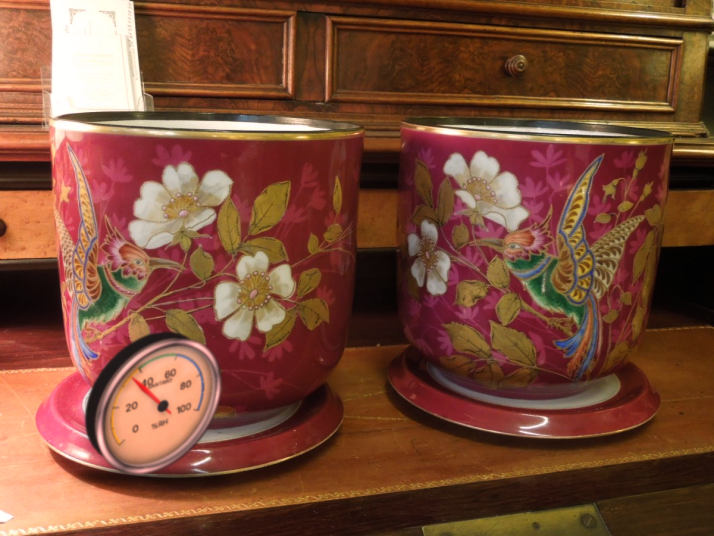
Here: 35
